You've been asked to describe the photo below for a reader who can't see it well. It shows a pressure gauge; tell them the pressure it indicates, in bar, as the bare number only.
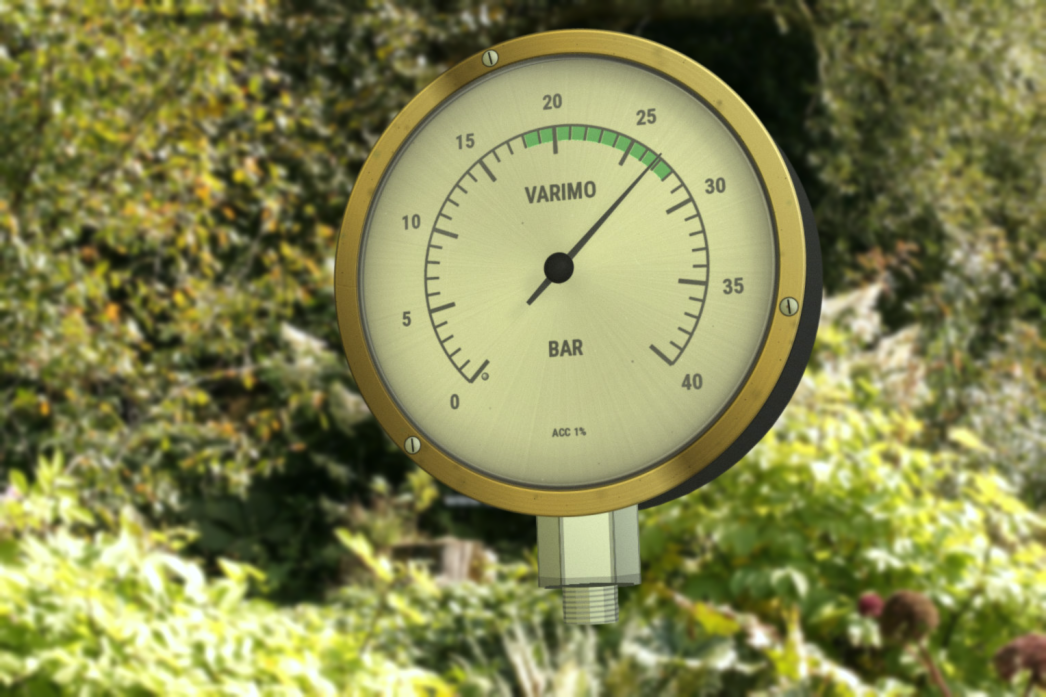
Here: 27
